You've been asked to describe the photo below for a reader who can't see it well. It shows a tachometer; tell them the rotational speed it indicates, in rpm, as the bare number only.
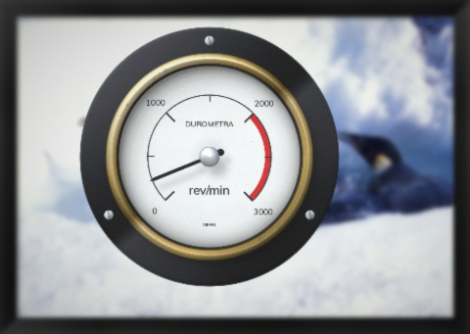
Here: 250
